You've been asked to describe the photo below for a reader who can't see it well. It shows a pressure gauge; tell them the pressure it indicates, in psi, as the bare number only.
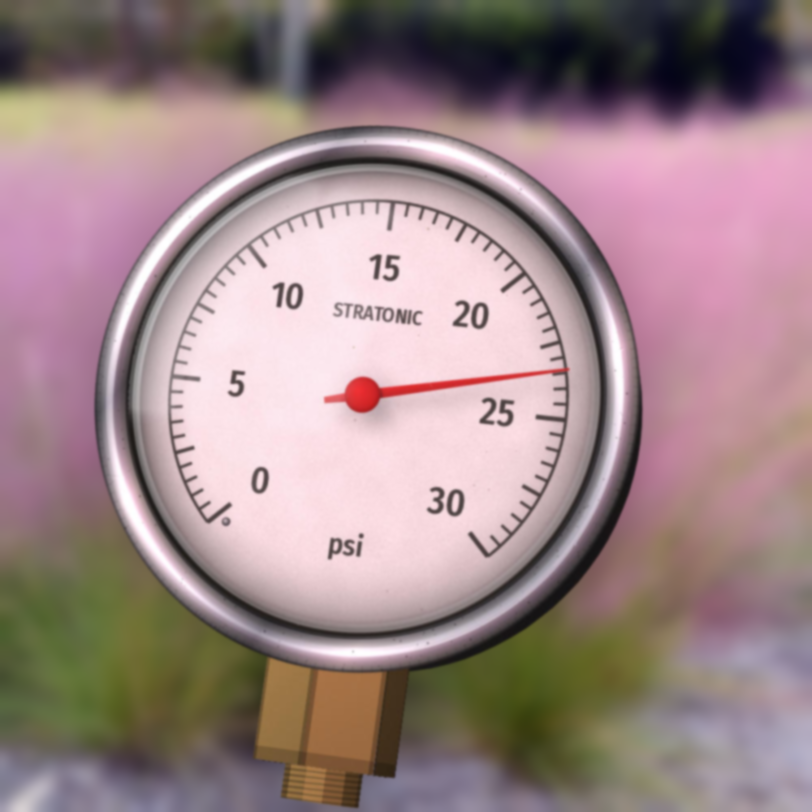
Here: 23.5
